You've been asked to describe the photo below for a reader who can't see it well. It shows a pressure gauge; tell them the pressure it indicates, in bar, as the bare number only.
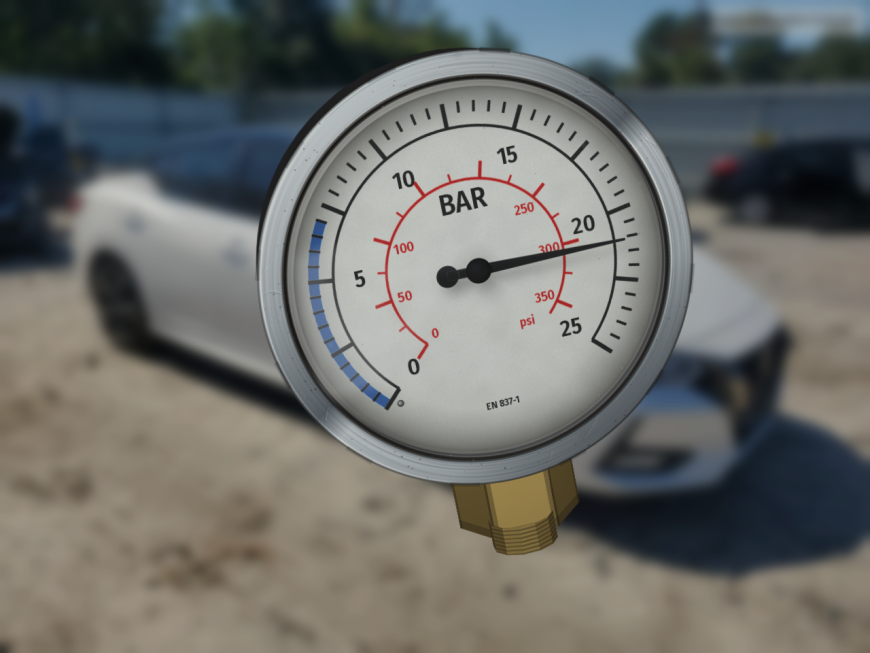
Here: 21
